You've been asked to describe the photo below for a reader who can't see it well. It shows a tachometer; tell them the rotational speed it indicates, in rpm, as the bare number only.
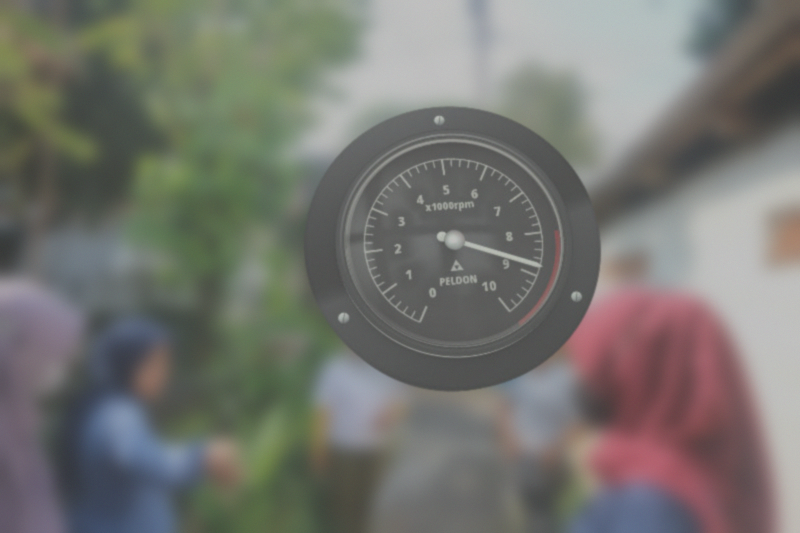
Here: 8800
